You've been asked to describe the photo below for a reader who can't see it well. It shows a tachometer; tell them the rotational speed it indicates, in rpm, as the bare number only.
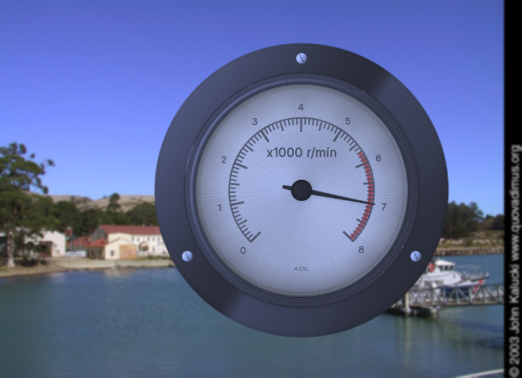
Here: 7000
